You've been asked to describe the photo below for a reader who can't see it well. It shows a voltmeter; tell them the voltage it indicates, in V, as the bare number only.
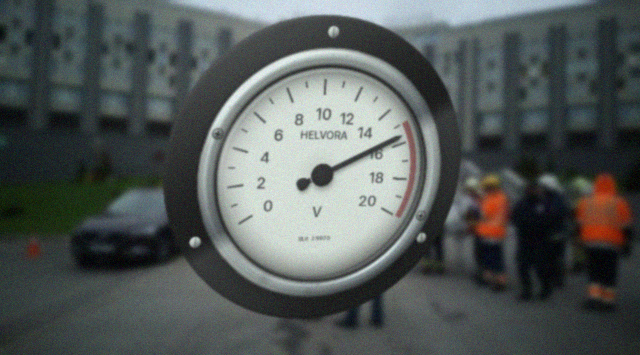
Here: 15.5
